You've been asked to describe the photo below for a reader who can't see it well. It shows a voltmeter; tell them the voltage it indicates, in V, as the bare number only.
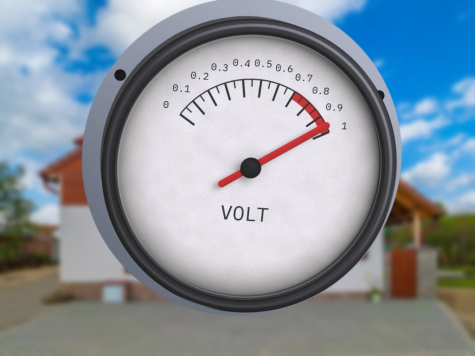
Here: 0.95
